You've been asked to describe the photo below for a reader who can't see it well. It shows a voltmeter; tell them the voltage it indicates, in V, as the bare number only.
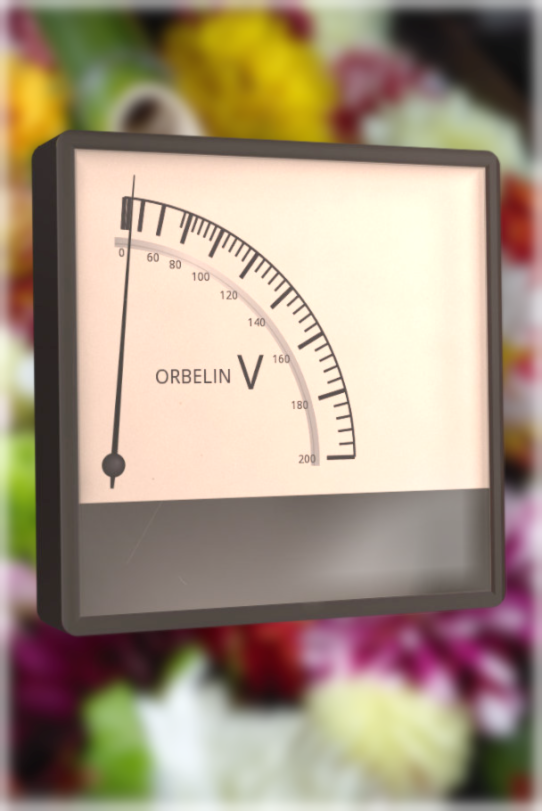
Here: 20
